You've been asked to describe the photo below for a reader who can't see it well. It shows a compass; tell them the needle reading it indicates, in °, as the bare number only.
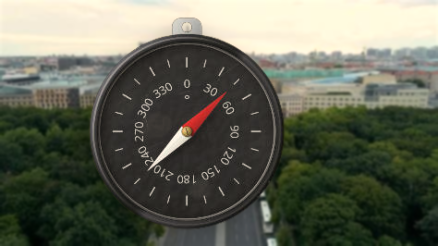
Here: 45
